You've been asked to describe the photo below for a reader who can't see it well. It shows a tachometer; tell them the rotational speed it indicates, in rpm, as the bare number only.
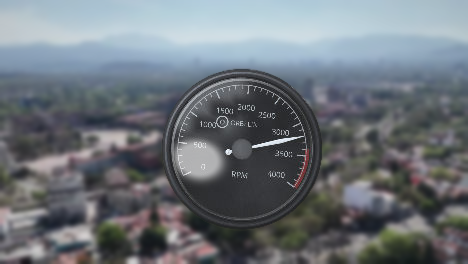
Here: 3200
